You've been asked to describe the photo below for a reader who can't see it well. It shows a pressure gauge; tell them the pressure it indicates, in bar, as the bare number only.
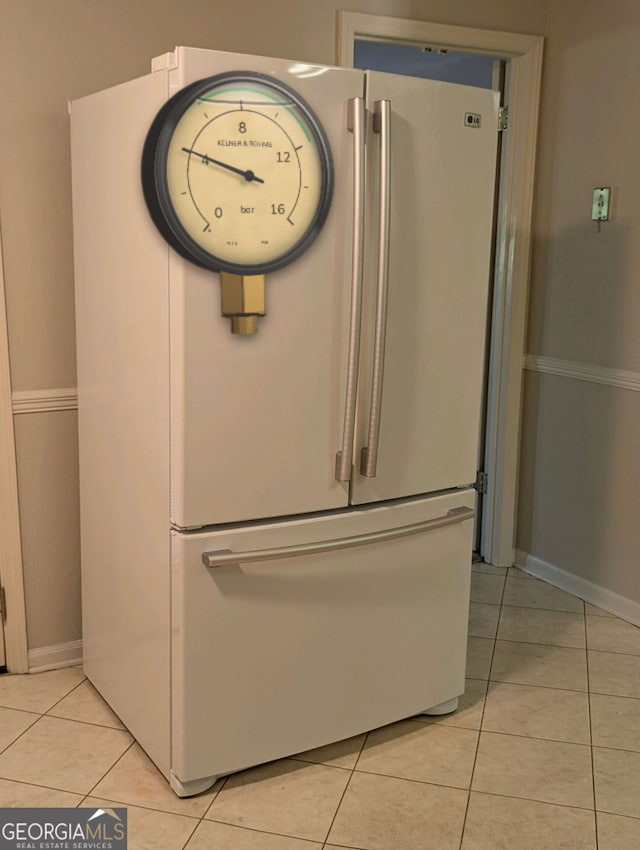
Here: 4
